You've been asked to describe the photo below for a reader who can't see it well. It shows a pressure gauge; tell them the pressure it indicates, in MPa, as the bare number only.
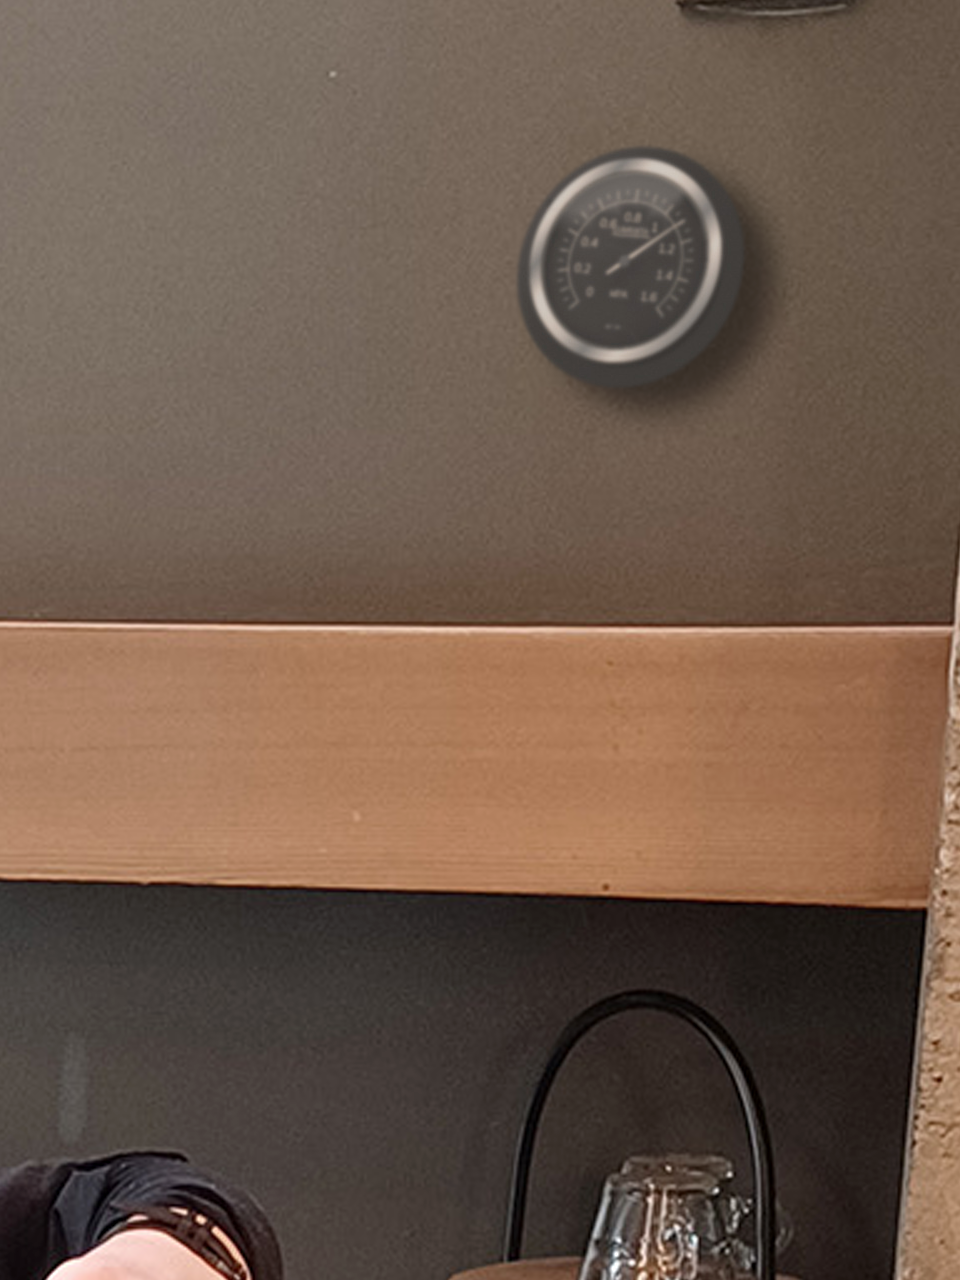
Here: 1.1
